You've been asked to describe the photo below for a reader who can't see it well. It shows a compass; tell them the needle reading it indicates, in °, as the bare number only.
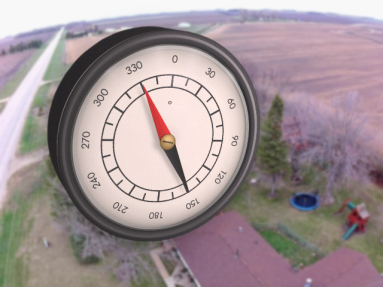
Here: 330
